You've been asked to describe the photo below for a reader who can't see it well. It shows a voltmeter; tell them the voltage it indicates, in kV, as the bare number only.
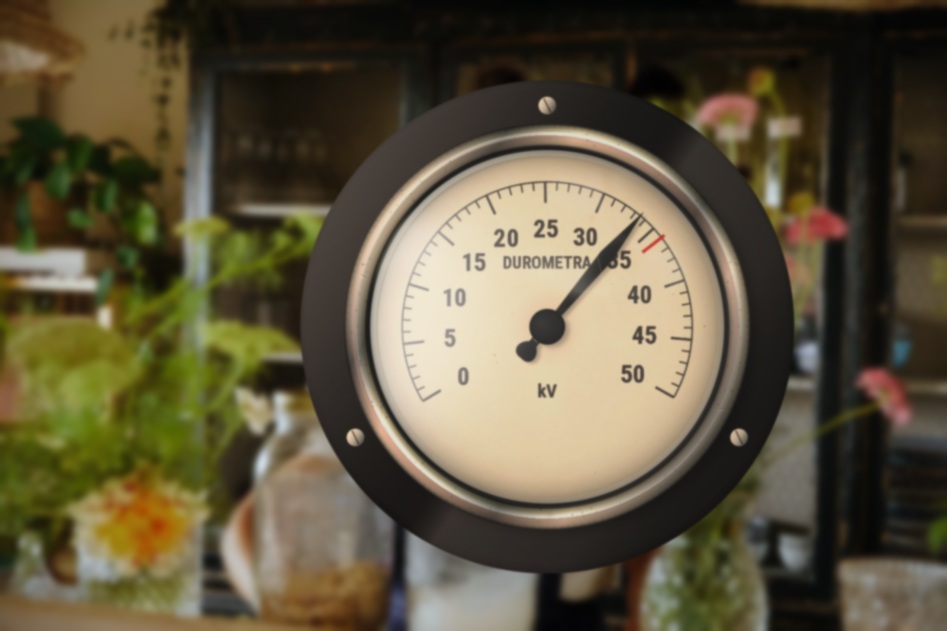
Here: 33.5
